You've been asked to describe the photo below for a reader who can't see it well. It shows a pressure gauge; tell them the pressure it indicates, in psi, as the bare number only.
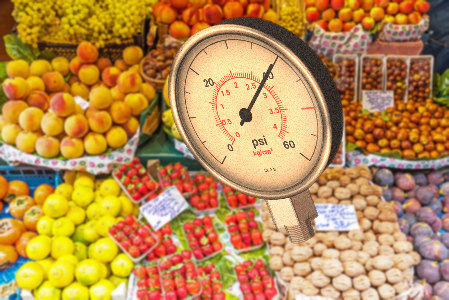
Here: 40
